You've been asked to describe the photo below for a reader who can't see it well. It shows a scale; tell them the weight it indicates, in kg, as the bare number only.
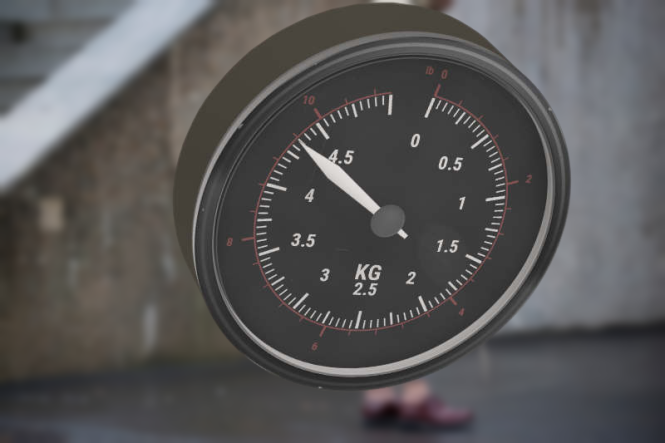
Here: 4.35
